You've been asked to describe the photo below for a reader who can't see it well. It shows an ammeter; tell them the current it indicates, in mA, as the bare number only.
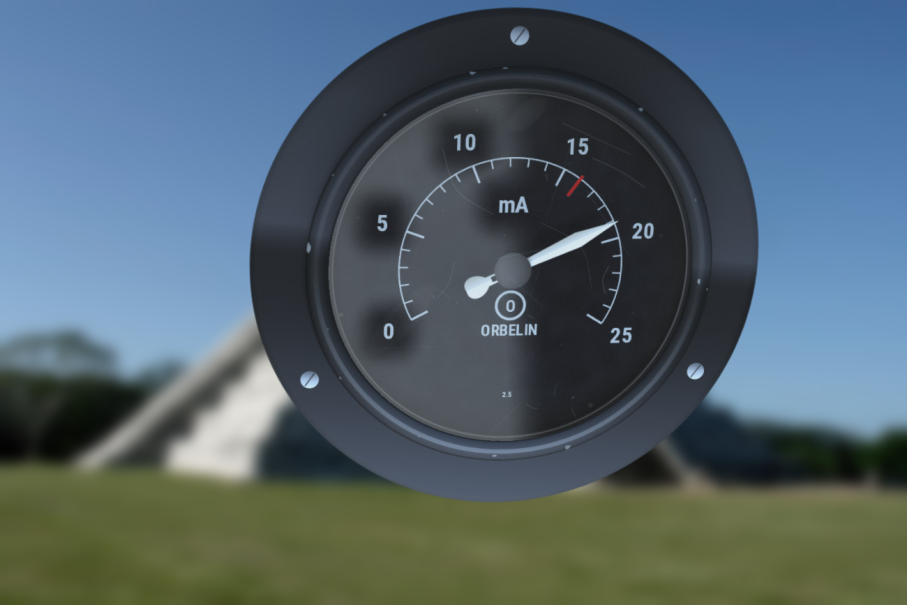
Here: 19
